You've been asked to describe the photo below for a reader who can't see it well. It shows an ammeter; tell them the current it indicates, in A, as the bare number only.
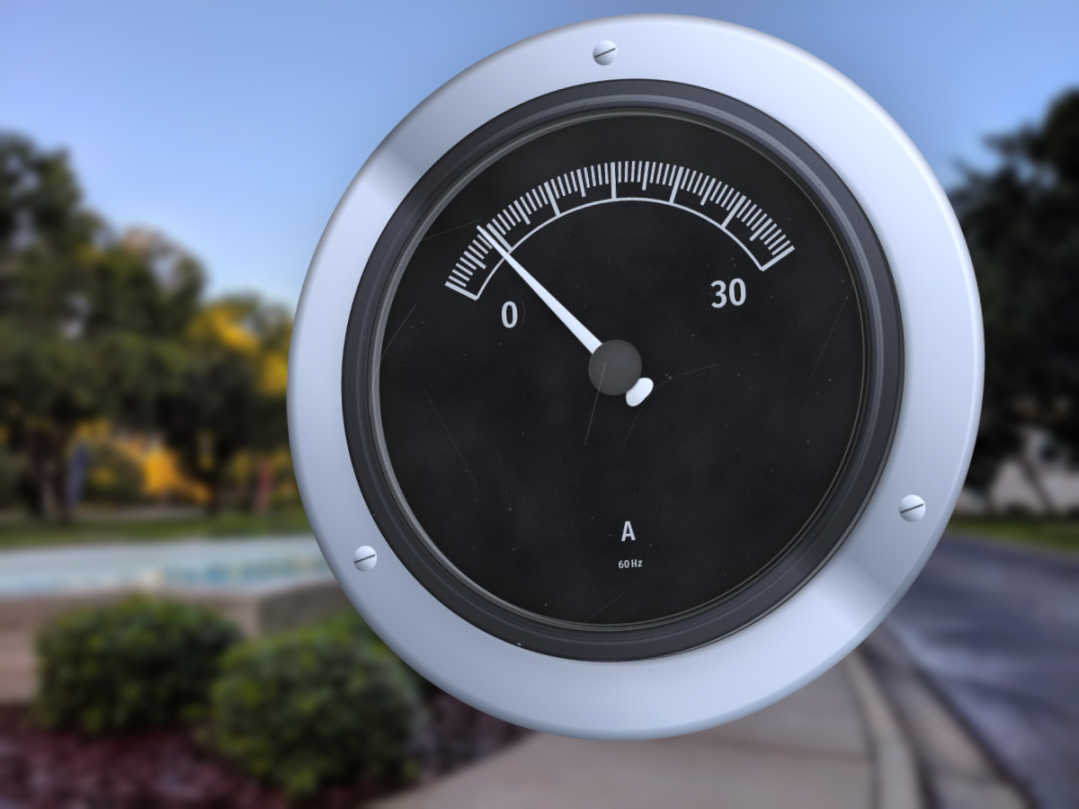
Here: 4.5
